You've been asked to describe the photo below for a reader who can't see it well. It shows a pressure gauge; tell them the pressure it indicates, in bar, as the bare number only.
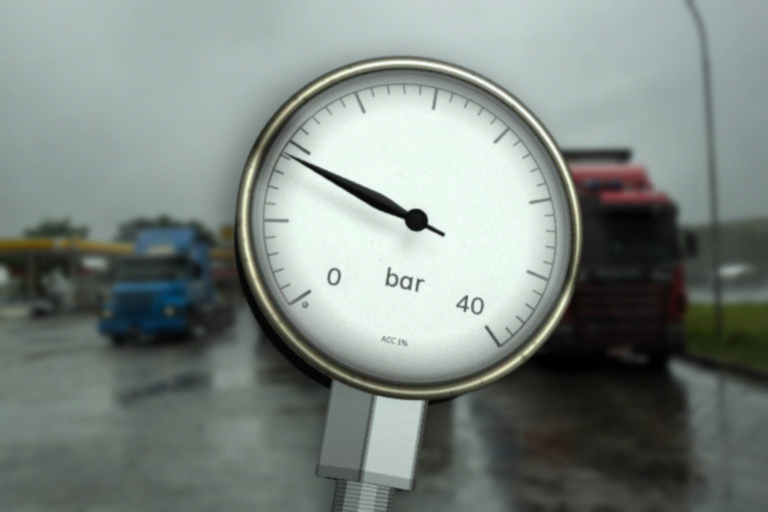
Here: 9
